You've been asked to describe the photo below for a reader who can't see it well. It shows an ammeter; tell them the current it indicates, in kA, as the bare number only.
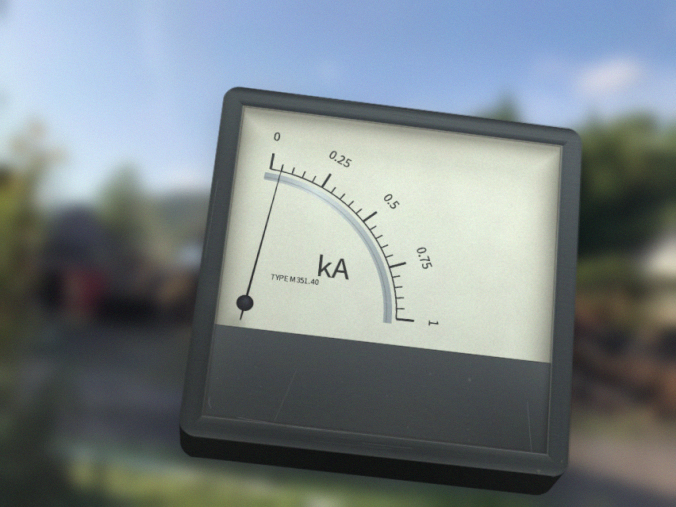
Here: 0.05
